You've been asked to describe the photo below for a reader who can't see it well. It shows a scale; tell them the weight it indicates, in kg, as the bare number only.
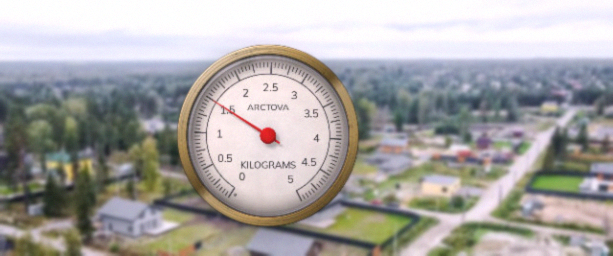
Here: 1.5
